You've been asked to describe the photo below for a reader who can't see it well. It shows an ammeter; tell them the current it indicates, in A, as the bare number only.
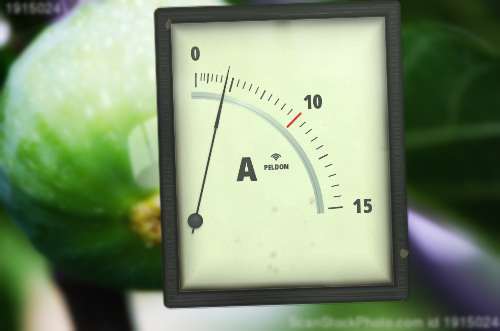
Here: 4.5
